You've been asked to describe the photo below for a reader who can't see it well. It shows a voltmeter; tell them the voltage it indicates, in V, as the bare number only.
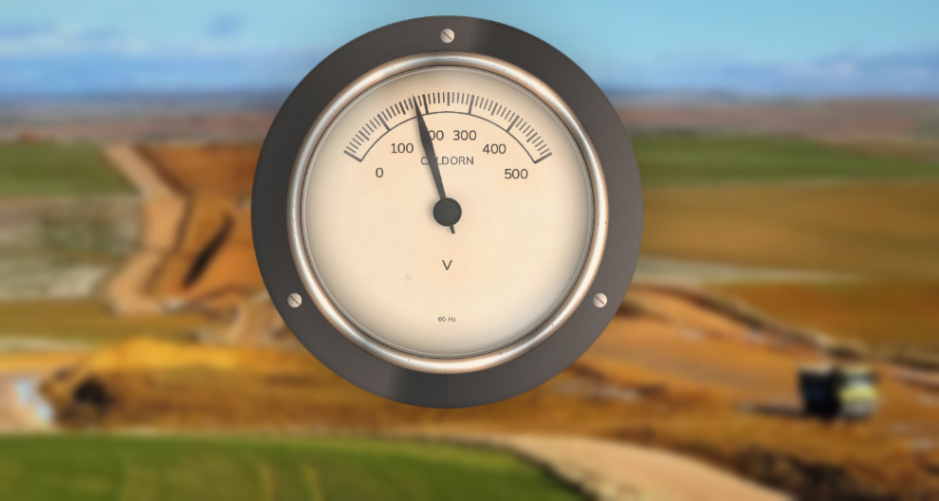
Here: 180
